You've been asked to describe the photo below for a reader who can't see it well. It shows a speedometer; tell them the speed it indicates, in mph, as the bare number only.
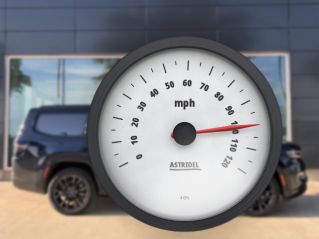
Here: 100
